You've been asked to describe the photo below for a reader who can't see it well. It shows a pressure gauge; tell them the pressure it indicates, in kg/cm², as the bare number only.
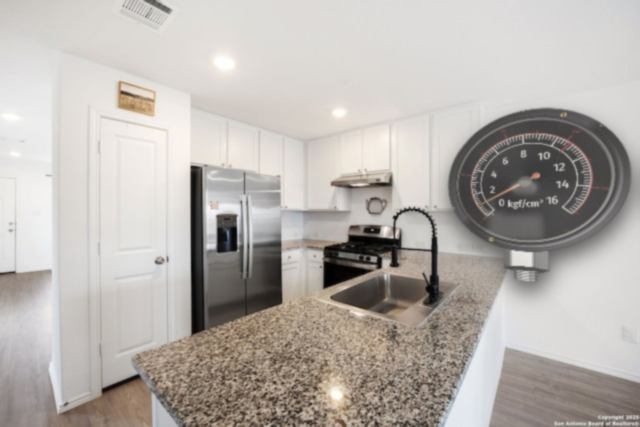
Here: 1
